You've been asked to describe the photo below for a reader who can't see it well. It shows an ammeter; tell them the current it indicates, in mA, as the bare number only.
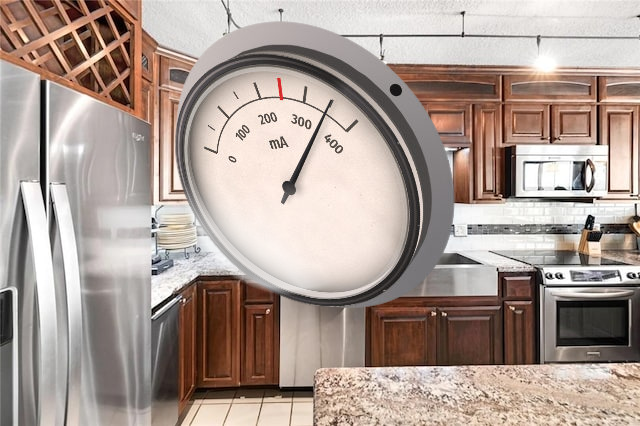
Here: 350
